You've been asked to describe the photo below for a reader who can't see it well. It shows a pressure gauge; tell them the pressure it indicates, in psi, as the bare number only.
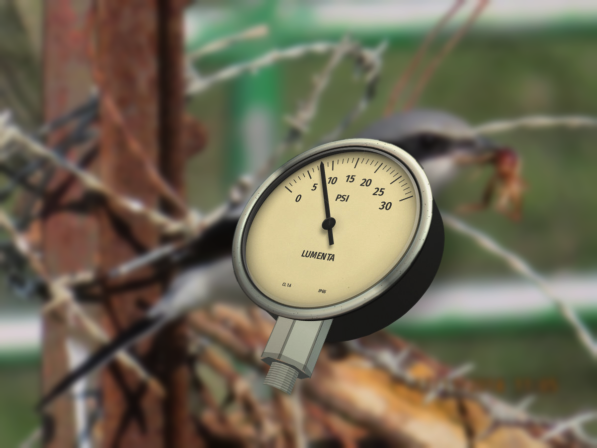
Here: 8
